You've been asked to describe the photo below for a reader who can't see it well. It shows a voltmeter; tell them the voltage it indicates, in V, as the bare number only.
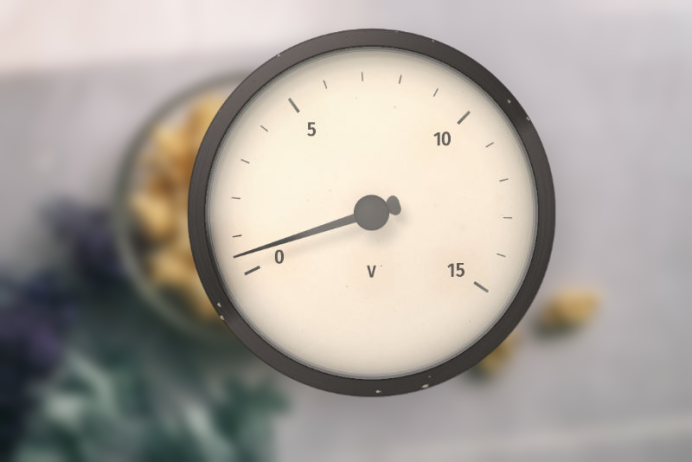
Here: 0.5
